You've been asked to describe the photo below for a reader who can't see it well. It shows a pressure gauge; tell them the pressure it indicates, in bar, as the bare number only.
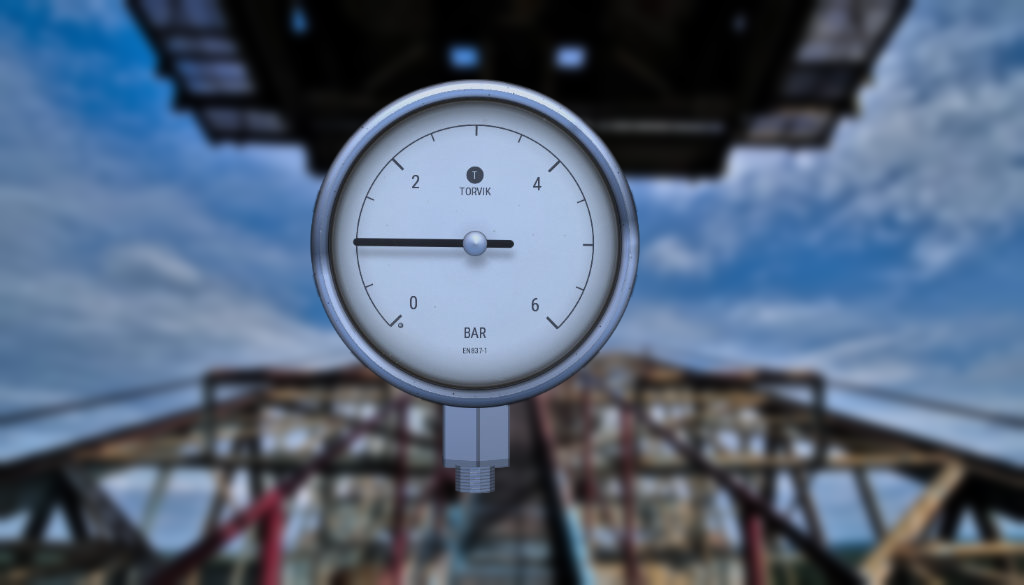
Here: 1
